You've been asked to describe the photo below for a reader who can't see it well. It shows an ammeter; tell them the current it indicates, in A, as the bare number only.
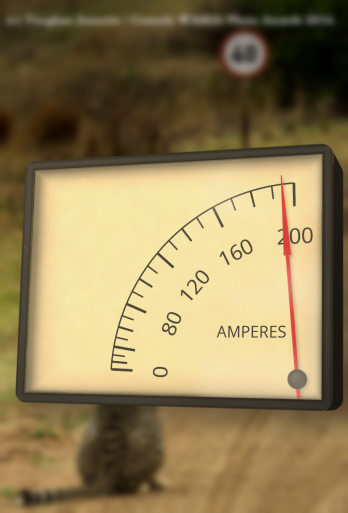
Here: 195
